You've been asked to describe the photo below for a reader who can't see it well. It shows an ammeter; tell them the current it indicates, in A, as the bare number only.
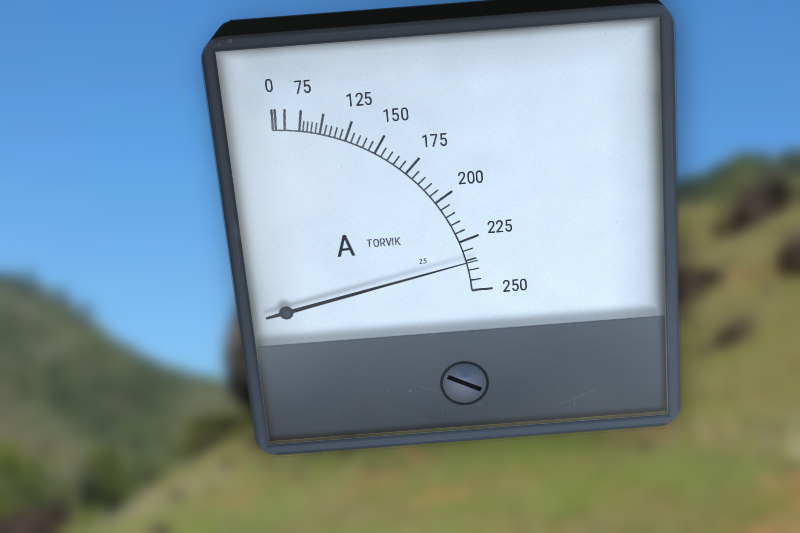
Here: 235
